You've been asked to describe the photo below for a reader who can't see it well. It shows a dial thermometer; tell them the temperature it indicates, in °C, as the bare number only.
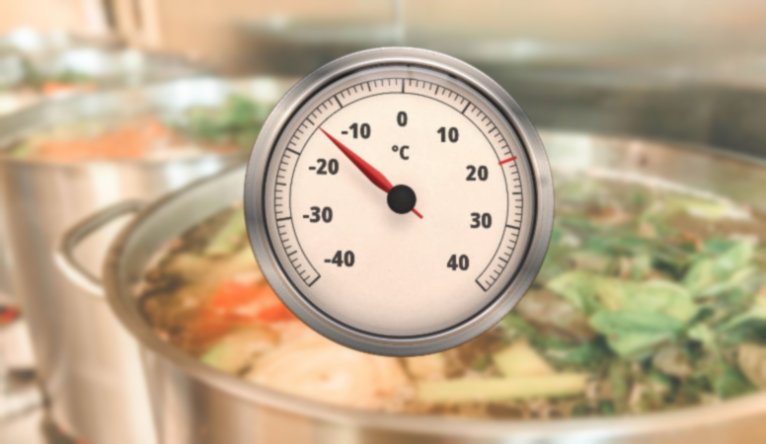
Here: -15
